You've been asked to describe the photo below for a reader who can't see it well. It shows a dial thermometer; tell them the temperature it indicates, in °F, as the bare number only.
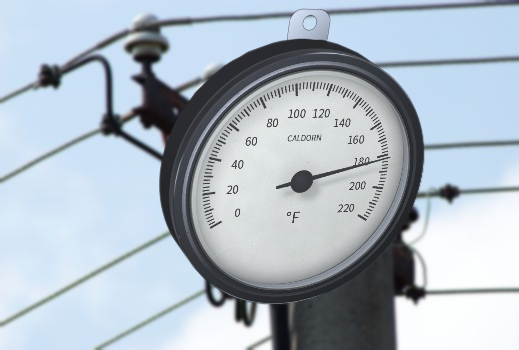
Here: 180
